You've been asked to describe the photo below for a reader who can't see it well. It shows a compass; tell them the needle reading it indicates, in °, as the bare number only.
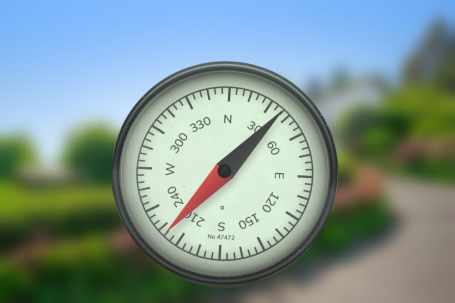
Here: 220
